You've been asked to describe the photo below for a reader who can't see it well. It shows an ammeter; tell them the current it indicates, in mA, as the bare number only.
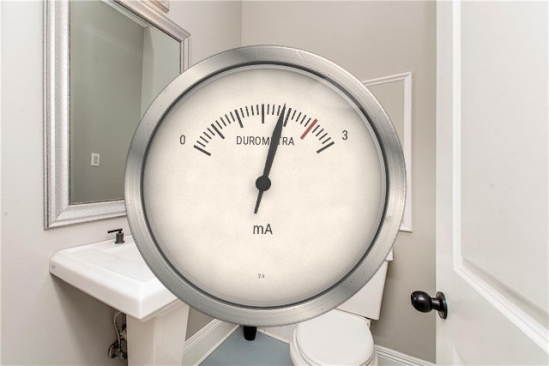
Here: 1.9
